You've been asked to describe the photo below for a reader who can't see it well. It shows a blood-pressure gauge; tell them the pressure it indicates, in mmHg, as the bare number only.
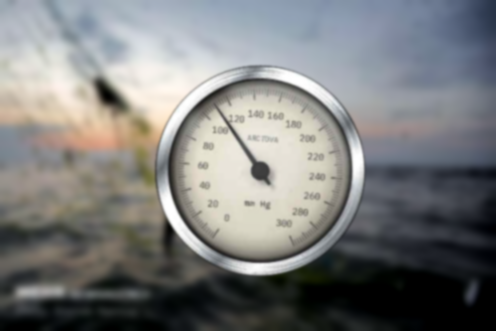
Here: 110
